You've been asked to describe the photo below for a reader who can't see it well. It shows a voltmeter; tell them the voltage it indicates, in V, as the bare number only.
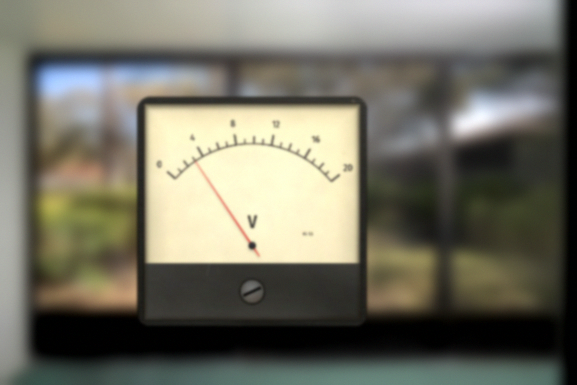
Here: 3
